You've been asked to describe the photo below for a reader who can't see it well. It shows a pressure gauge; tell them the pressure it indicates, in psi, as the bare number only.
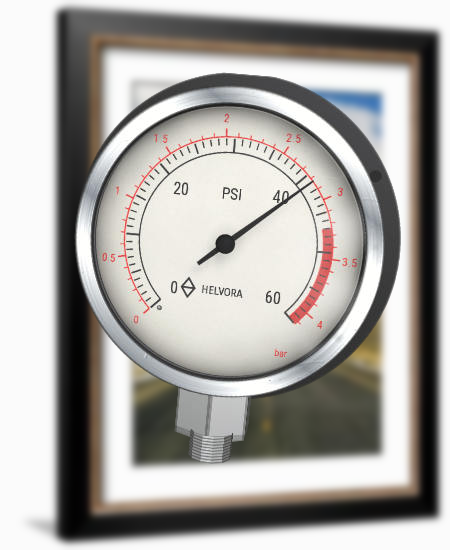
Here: 41
